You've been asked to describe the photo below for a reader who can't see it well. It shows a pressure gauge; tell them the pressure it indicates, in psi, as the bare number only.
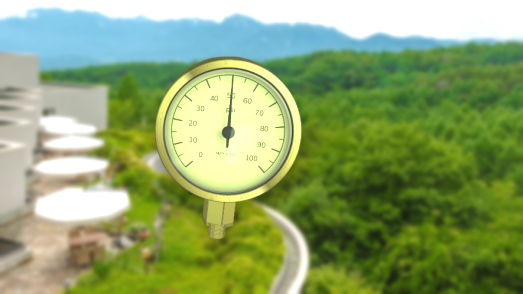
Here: 50
